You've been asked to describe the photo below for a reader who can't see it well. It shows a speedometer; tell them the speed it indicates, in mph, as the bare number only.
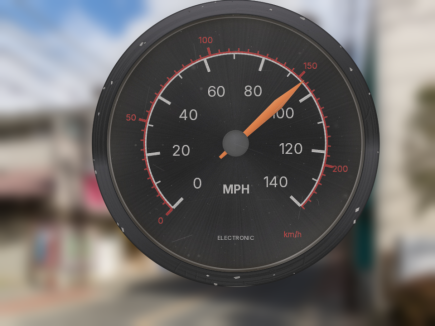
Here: 95
